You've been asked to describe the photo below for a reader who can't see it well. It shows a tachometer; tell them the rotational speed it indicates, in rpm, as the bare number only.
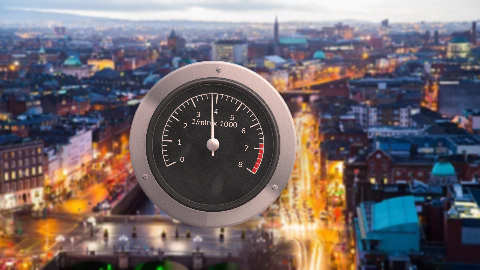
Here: 3800
